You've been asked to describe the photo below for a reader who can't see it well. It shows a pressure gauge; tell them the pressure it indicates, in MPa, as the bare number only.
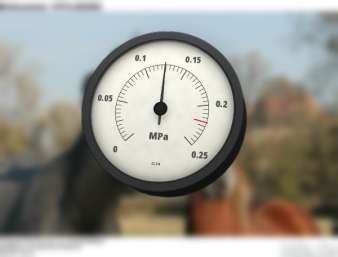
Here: 0.125
